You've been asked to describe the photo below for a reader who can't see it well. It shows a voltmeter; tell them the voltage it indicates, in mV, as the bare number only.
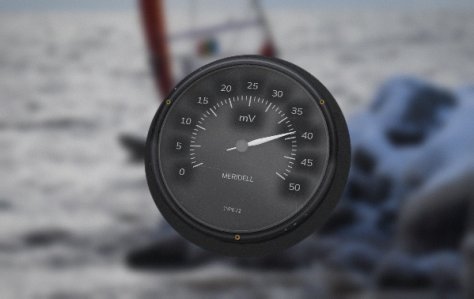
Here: 39
